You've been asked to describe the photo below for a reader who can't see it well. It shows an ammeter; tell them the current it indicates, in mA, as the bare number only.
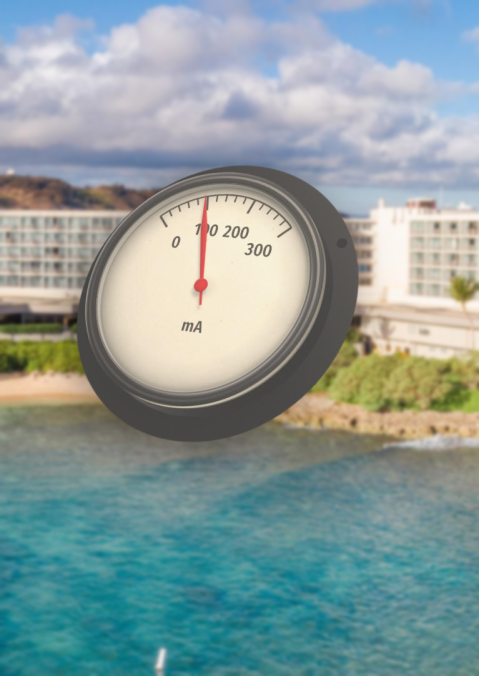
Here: 100
